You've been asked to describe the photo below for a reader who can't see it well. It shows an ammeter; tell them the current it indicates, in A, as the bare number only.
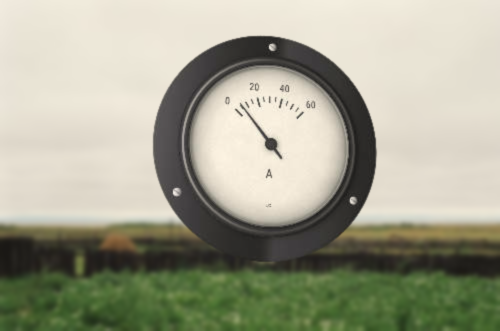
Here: 5
